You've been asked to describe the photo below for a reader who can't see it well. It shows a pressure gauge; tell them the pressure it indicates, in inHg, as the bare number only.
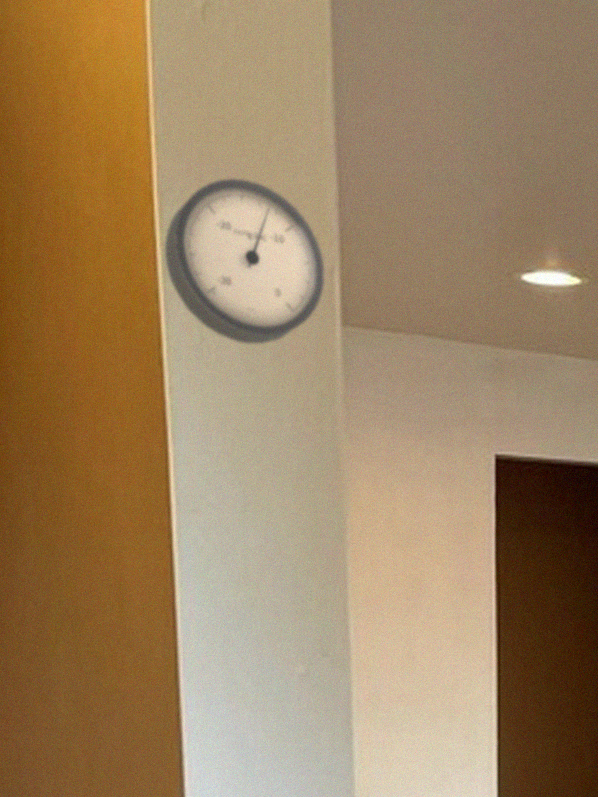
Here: -13
